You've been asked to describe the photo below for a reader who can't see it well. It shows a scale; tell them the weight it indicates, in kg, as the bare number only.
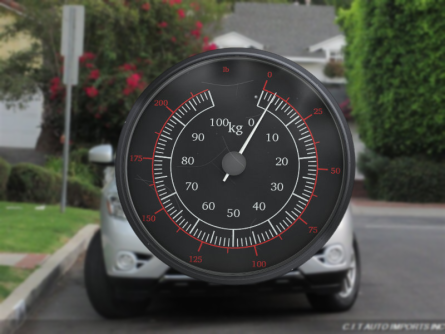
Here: 3
